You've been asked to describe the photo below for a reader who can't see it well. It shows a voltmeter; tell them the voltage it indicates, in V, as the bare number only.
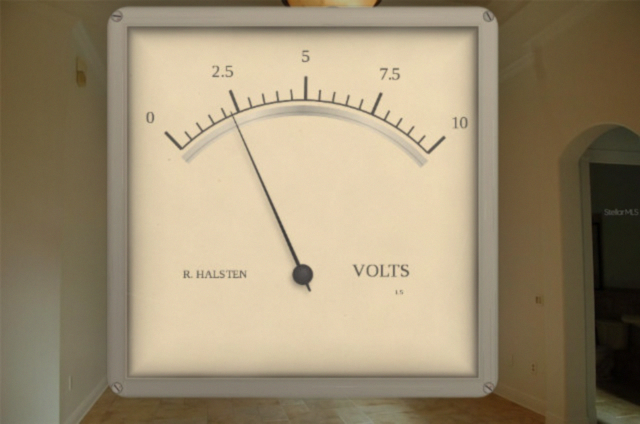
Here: 2.25
